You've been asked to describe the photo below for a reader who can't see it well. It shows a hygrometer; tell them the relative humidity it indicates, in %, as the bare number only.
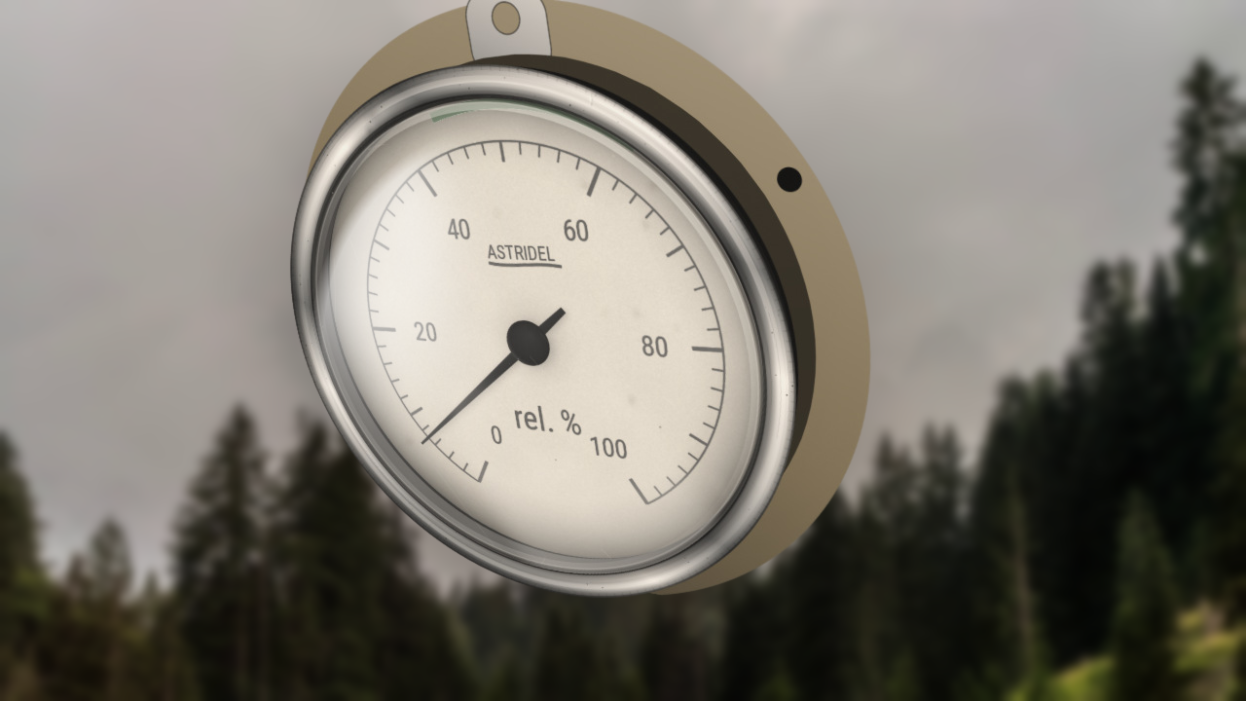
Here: 7
